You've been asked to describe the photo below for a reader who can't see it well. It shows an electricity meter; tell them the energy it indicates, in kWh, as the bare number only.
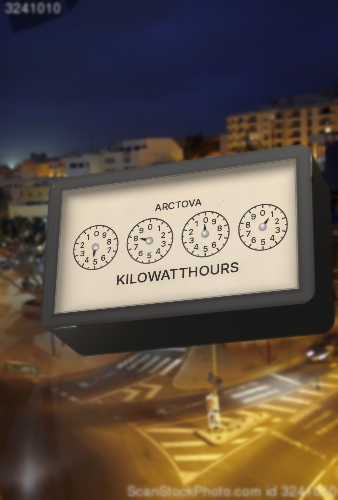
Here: 4801
